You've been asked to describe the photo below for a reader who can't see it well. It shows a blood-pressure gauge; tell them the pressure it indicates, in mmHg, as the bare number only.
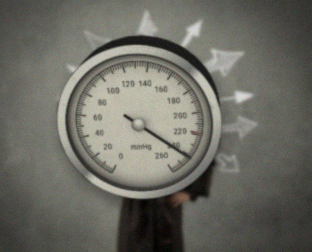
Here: 240
